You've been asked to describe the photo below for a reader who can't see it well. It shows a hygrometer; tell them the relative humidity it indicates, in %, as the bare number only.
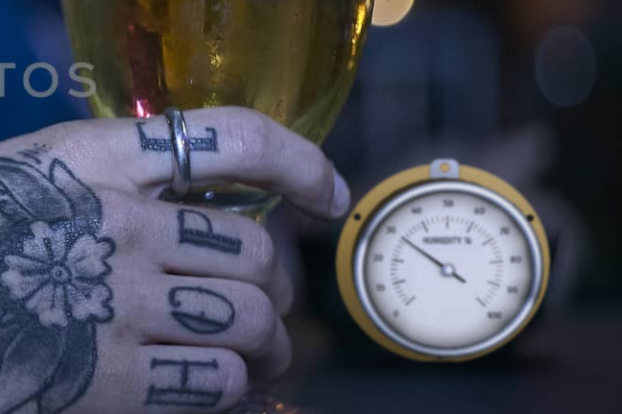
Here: 30
